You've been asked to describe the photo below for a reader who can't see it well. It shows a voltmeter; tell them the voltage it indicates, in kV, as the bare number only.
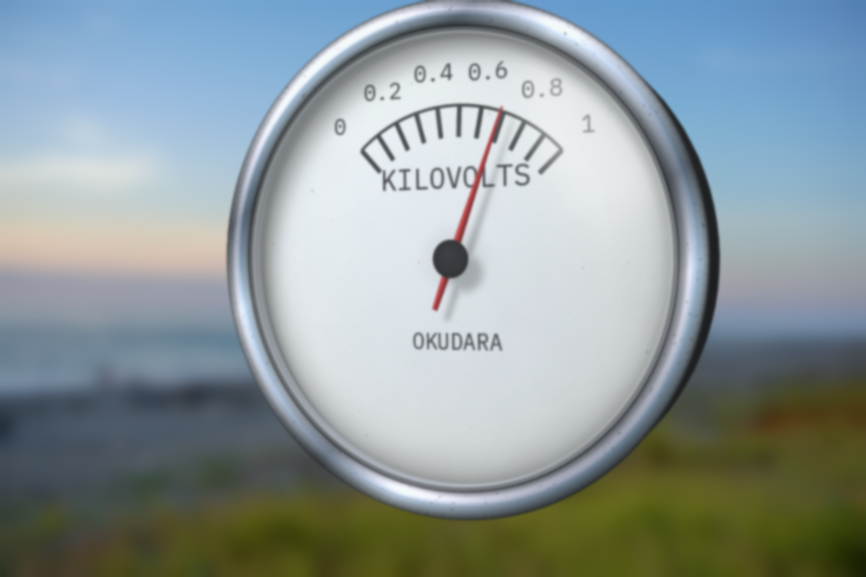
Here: 0.7
